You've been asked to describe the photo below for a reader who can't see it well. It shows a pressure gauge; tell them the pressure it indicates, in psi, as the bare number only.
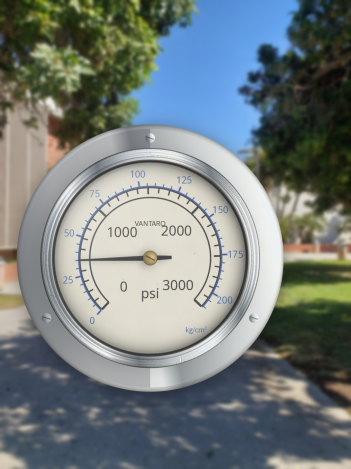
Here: 500
